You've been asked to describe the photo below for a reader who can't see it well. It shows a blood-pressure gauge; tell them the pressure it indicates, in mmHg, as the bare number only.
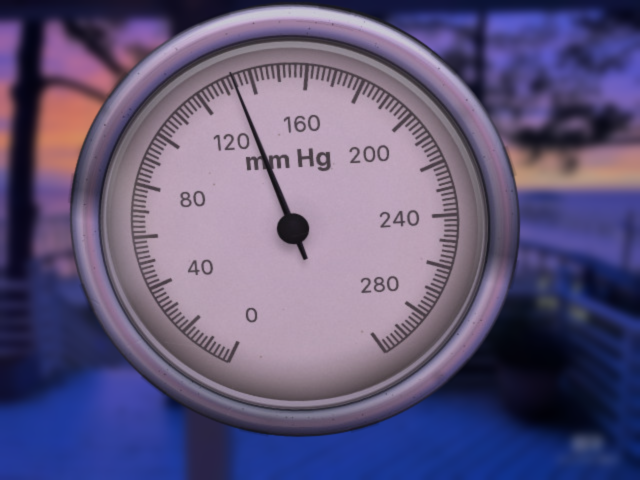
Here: 134
